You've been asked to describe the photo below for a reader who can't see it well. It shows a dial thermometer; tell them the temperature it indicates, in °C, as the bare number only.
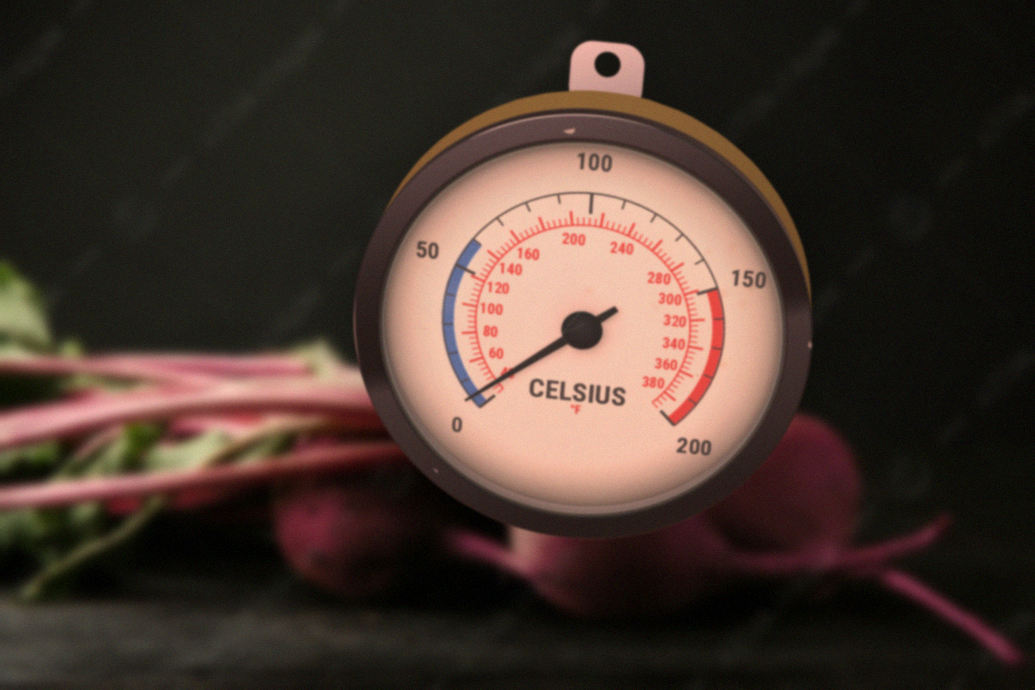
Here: 5
